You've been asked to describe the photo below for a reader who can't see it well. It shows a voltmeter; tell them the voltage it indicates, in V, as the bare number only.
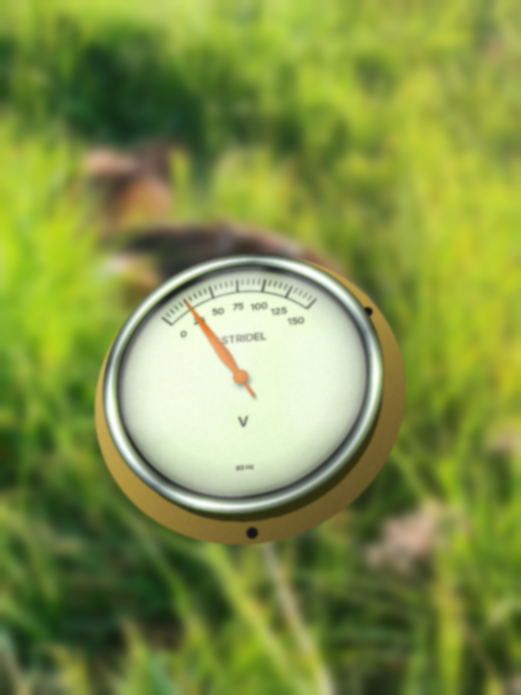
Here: 25
